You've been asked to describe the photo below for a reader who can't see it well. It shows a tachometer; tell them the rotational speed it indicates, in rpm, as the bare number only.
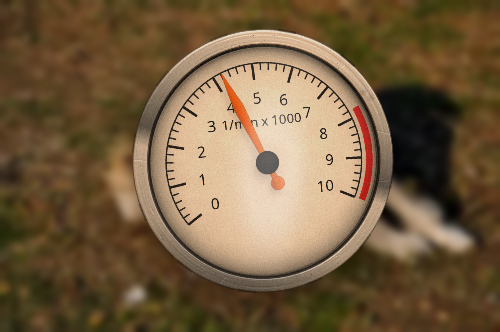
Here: 4200
